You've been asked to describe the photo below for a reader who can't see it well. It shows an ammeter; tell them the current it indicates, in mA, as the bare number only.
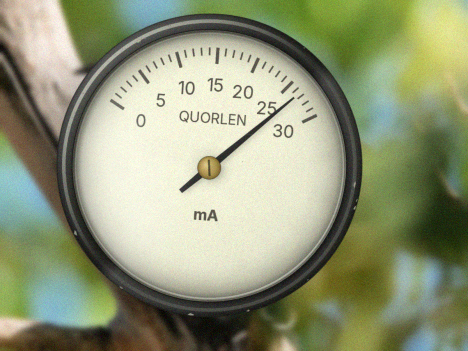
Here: 26.5
